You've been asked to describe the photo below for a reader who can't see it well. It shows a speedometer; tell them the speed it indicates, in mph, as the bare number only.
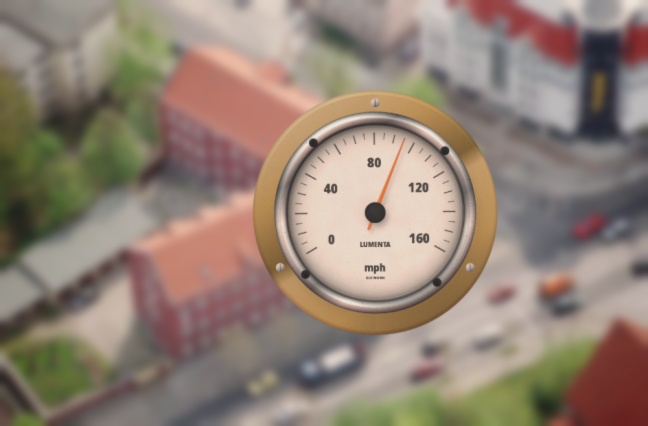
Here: 95
